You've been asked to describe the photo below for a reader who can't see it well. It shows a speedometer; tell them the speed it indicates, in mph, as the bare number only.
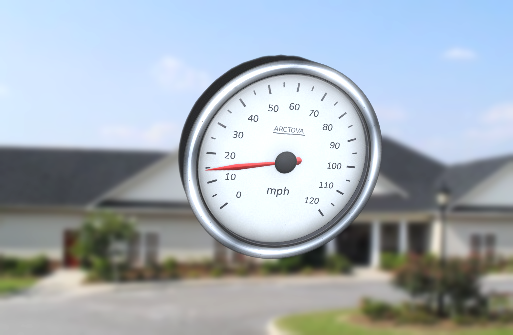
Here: 15
